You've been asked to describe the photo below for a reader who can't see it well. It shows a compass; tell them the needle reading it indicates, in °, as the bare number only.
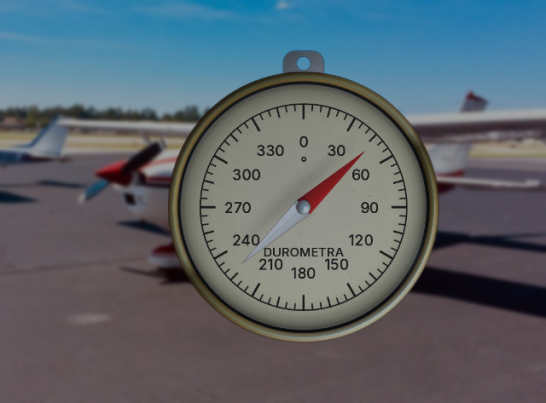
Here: 47.5
